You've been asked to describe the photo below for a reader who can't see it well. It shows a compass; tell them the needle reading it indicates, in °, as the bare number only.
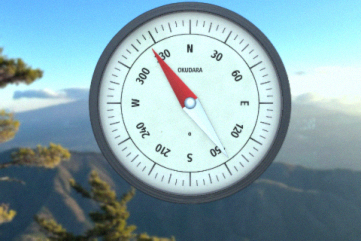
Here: 325
